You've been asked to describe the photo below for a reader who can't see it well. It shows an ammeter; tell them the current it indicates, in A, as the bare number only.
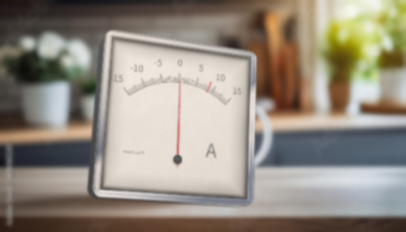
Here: 0
